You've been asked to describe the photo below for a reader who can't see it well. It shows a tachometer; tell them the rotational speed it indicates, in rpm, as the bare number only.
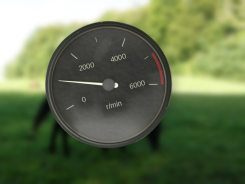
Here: 1000
